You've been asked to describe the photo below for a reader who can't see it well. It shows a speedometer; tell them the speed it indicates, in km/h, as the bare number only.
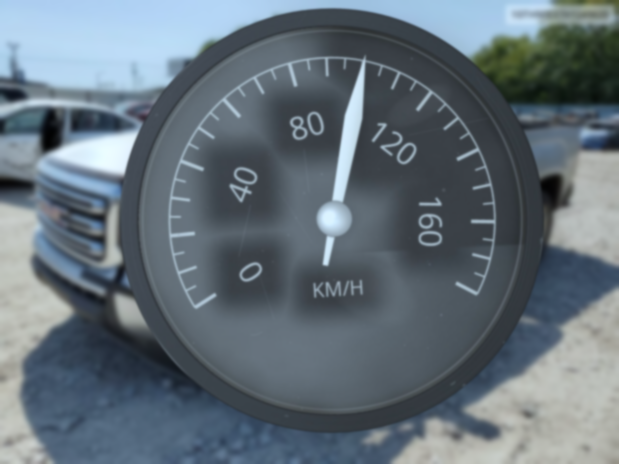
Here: 100
